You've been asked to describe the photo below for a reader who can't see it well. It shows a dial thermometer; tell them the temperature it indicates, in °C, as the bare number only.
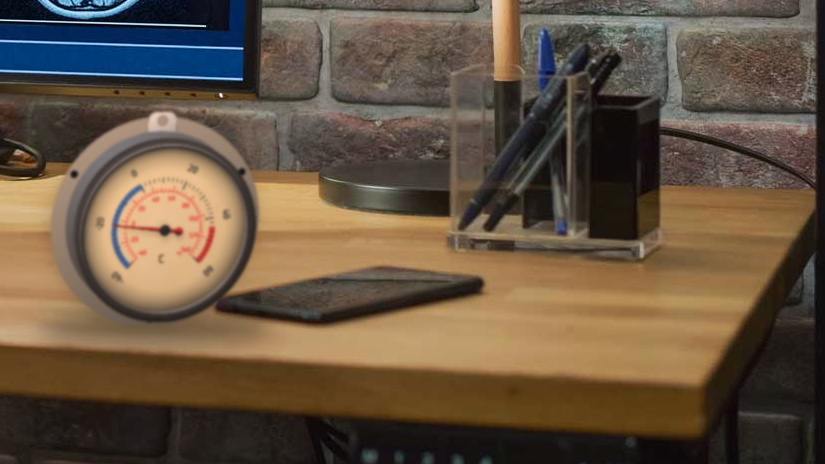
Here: -20
